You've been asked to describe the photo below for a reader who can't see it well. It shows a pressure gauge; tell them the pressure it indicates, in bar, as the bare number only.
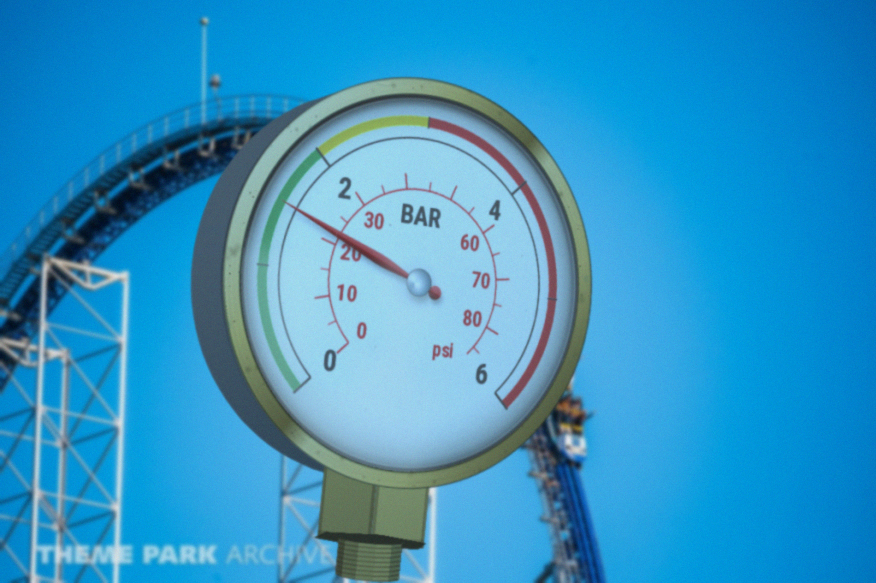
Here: 1.5
